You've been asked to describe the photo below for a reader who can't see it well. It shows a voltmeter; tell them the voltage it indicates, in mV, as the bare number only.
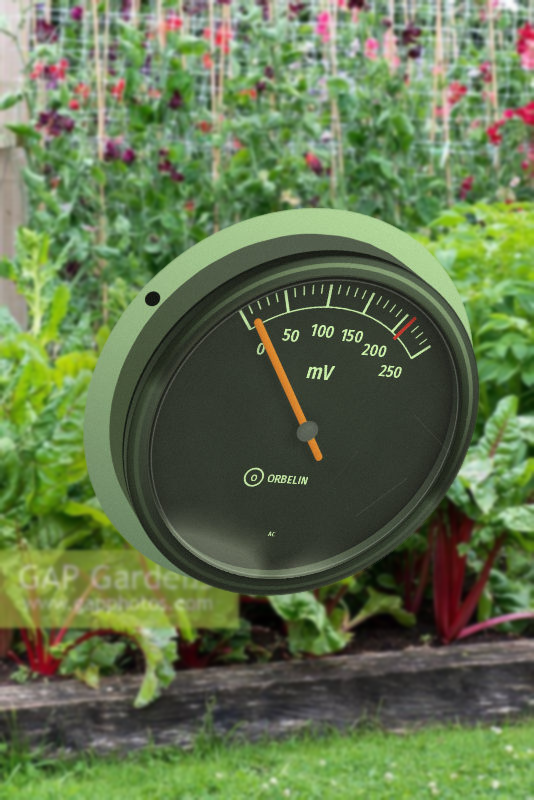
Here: 10
